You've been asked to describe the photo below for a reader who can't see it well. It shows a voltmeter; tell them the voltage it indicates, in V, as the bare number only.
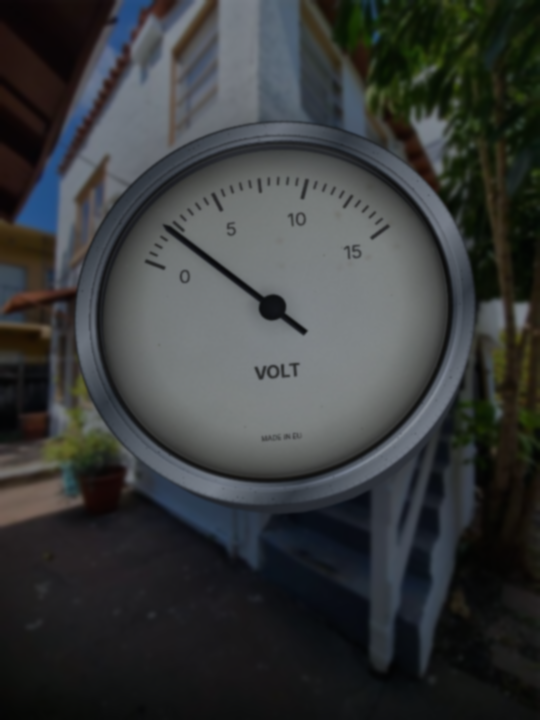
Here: 2
